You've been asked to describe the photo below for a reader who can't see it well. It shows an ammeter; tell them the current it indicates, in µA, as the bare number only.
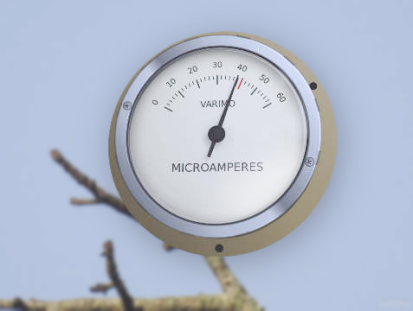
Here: 40
